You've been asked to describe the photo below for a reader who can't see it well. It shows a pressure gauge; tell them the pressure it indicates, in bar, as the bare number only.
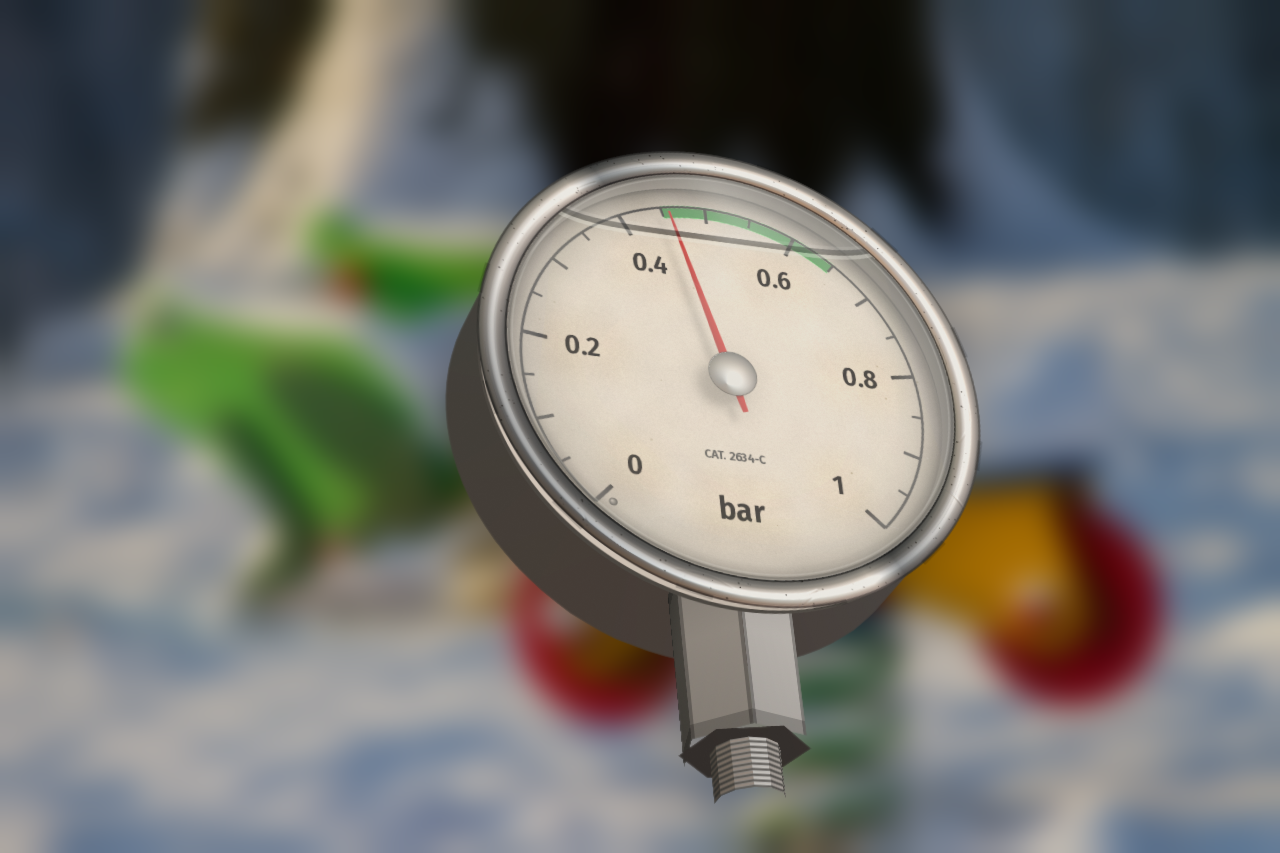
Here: 0.45
